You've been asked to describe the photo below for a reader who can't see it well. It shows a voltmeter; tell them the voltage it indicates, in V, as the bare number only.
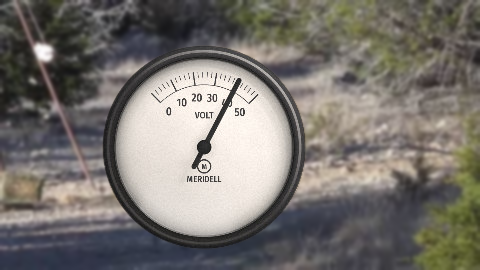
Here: 40
